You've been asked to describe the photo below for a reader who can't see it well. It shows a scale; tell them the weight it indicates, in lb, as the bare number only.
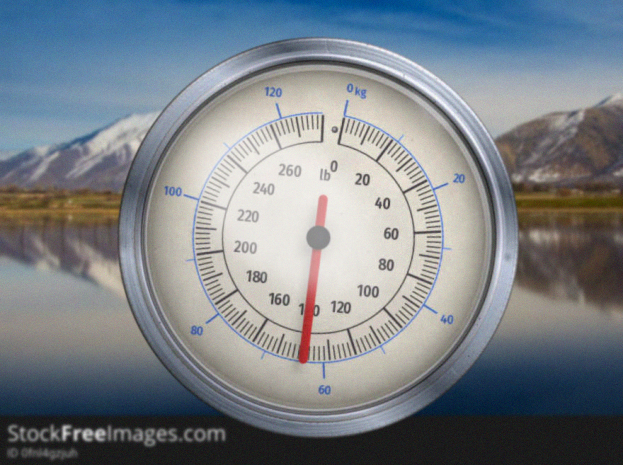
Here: 140
